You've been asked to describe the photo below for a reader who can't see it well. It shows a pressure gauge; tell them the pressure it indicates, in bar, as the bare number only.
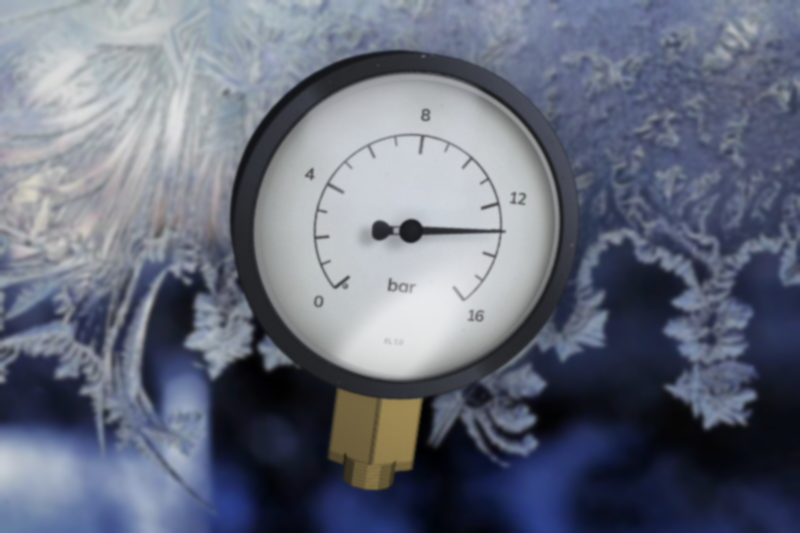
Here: 13
